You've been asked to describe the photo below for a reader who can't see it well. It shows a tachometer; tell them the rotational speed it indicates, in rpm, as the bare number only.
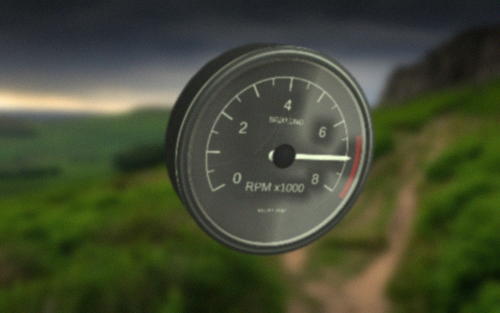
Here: 7000
